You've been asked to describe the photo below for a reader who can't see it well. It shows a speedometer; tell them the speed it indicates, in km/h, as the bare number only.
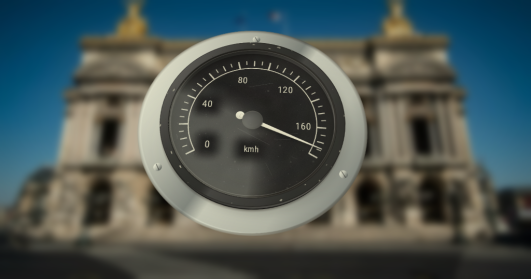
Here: 175
